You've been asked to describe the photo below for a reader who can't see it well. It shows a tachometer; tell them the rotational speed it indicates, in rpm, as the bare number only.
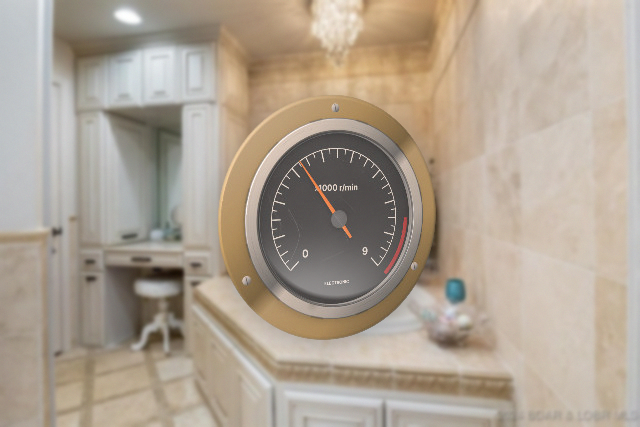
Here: 3250
